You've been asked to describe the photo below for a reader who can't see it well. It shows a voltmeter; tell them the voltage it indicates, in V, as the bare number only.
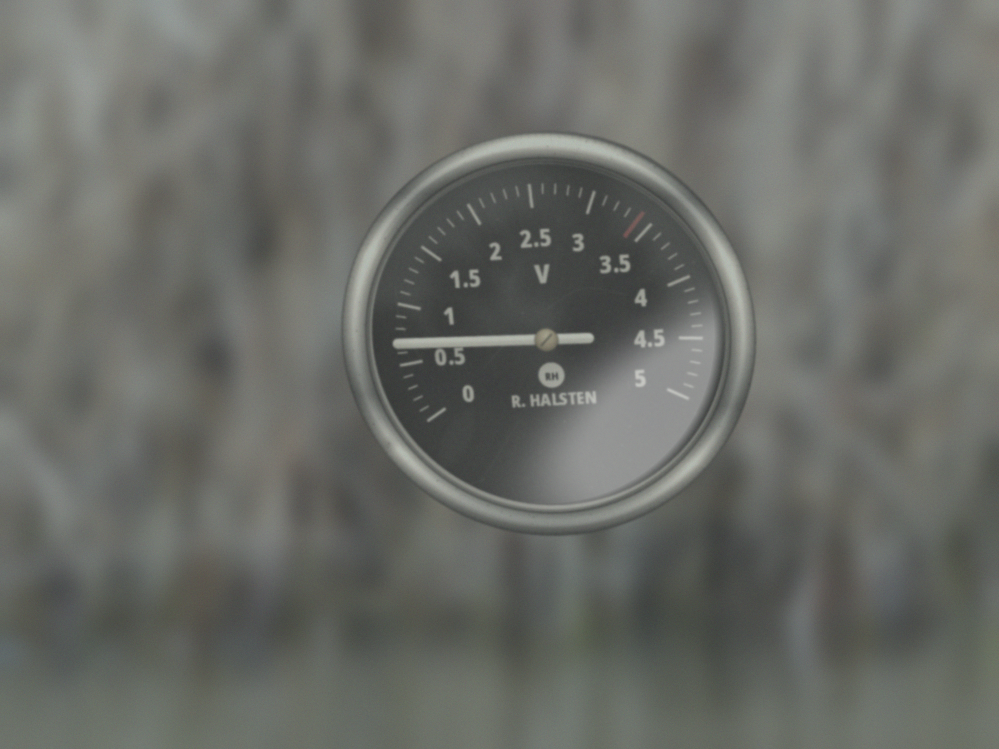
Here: 0.7
